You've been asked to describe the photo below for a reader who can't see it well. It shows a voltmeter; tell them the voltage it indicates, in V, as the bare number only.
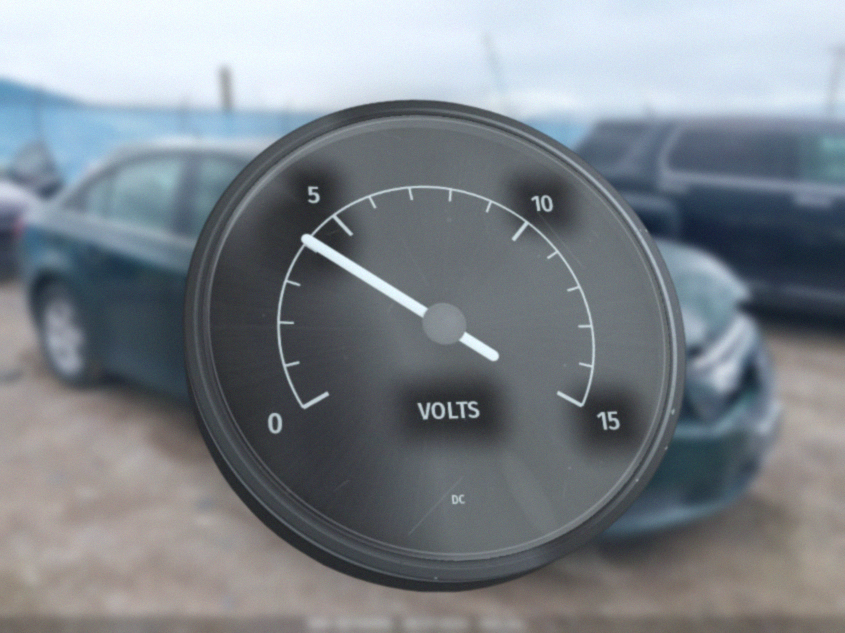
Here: 4
